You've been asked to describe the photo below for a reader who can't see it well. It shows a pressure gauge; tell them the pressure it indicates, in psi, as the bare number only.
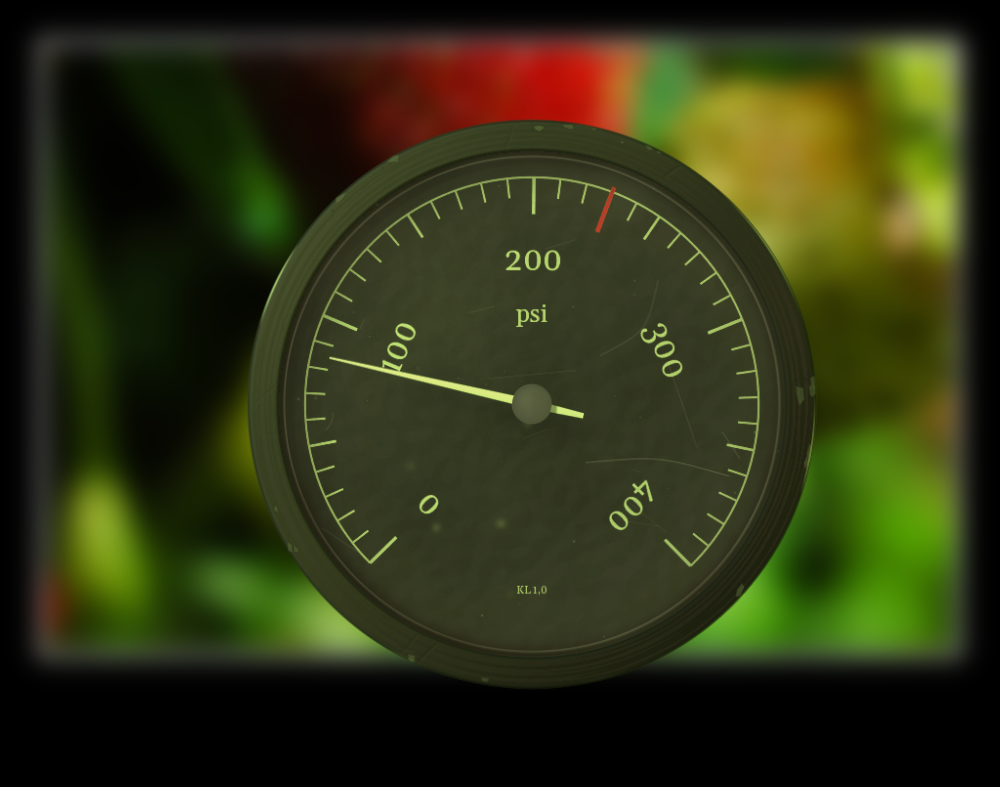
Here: 85
